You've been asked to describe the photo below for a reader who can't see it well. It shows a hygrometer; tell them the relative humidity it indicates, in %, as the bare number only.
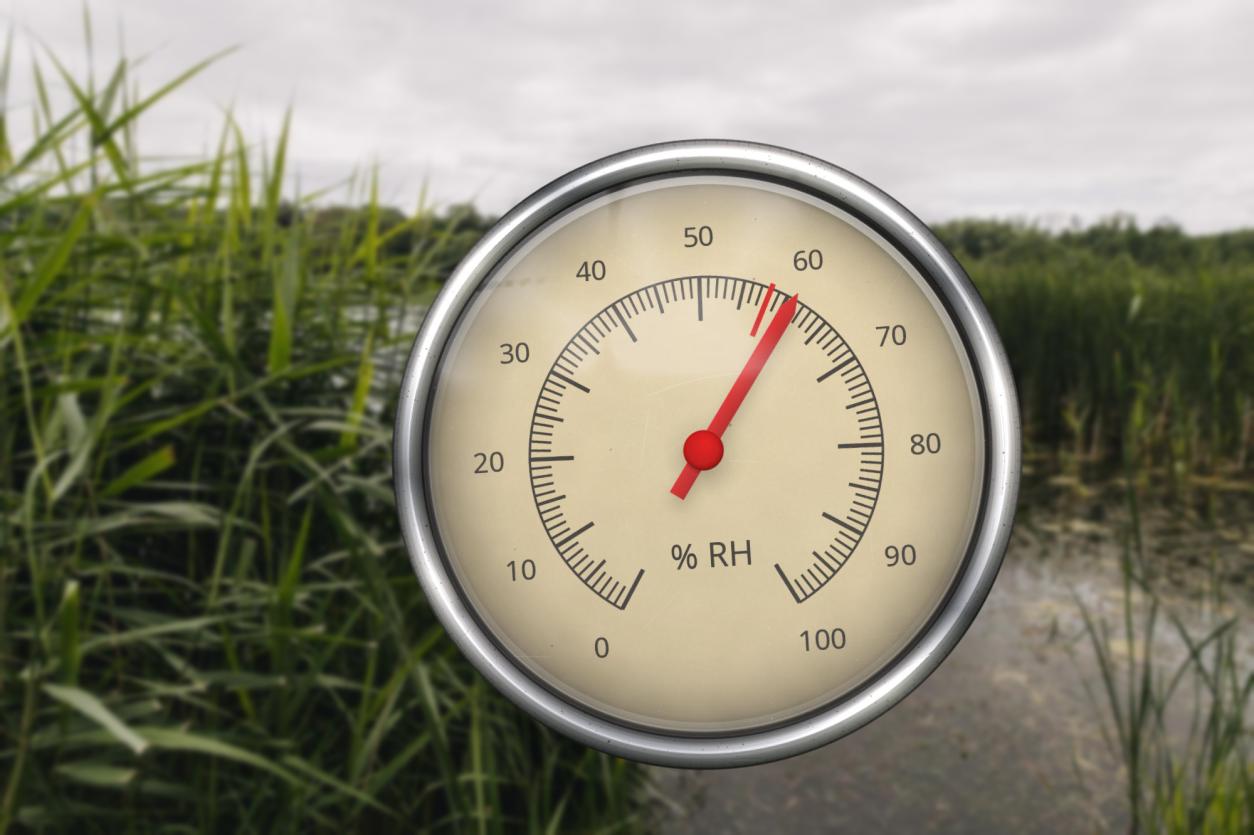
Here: 61
